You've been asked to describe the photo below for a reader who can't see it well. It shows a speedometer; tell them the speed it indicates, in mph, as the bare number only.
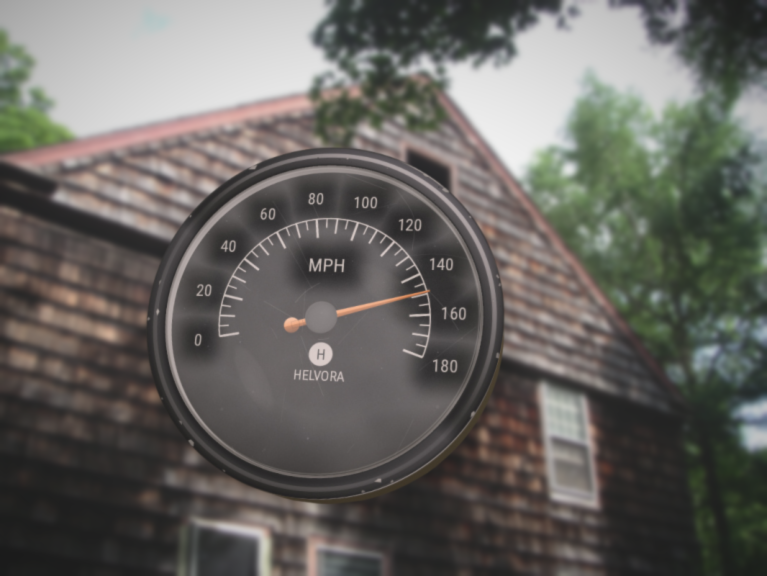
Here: 150
